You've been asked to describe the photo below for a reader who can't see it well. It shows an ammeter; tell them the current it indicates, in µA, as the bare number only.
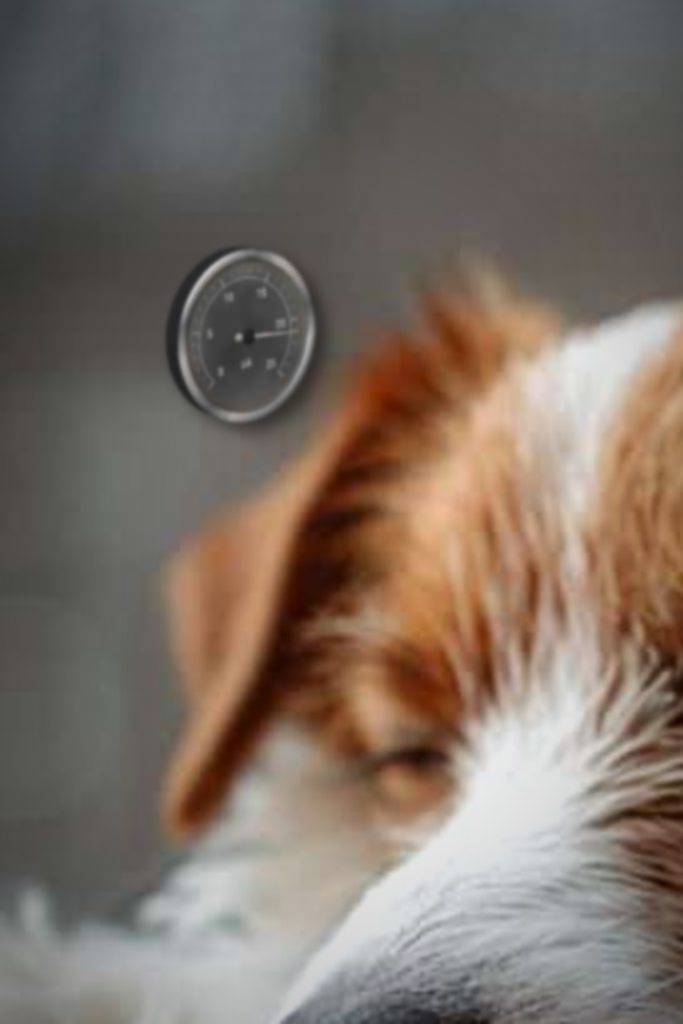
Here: 21
